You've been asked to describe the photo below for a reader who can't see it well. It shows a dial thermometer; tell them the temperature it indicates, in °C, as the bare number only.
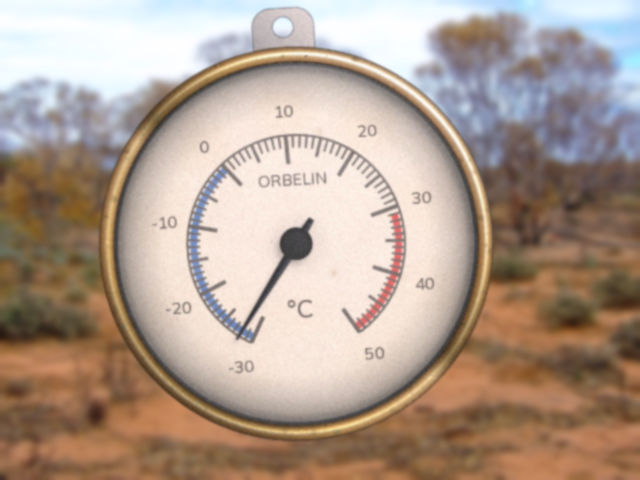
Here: -28
